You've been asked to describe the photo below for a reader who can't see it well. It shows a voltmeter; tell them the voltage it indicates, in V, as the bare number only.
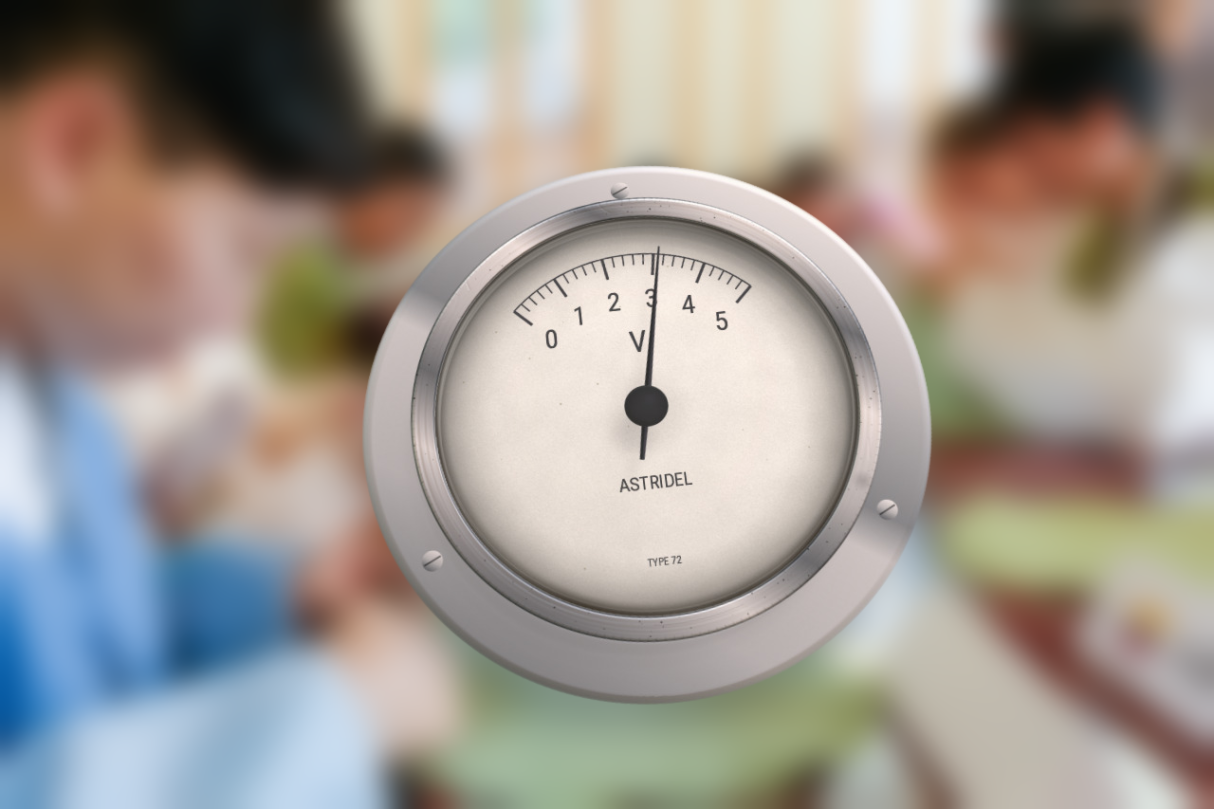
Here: 3.1
